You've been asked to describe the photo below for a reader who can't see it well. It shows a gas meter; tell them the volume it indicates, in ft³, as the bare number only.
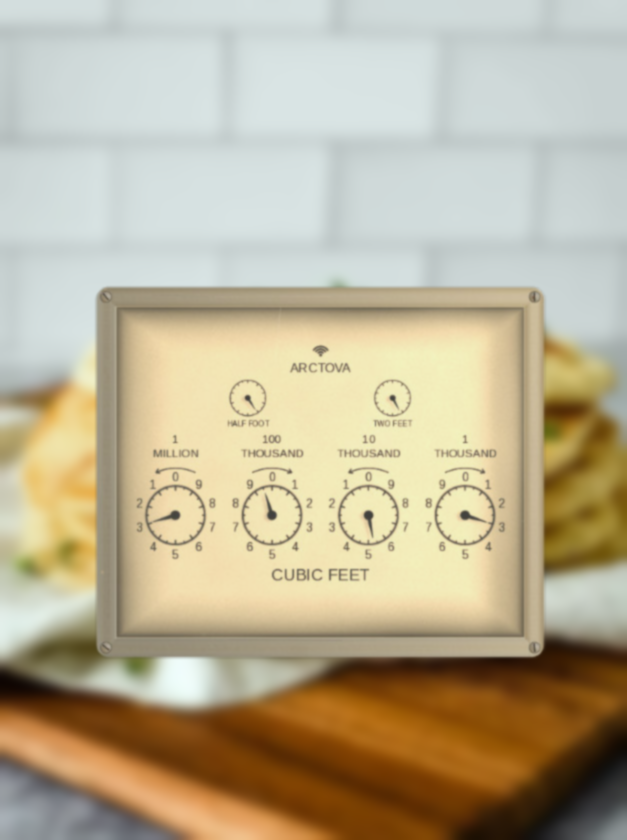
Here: 295300
